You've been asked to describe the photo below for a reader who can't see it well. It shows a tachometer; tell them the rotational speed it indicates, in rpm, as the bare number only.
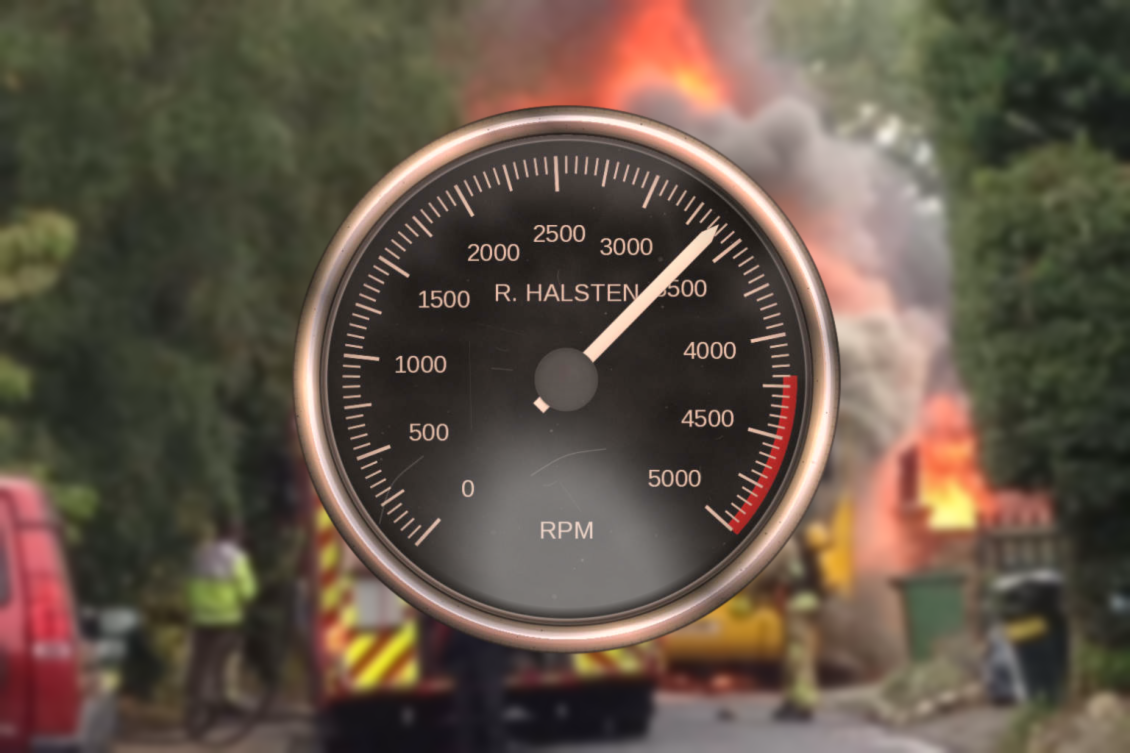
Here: 3375
